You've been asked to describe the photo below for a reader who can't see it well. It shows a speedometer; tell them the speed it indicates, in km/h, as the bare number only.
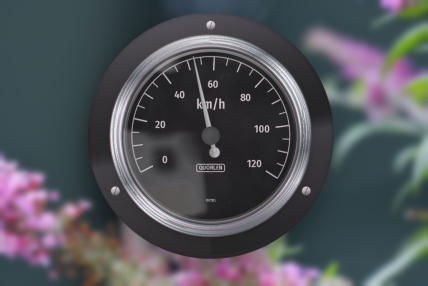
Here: 52.5
